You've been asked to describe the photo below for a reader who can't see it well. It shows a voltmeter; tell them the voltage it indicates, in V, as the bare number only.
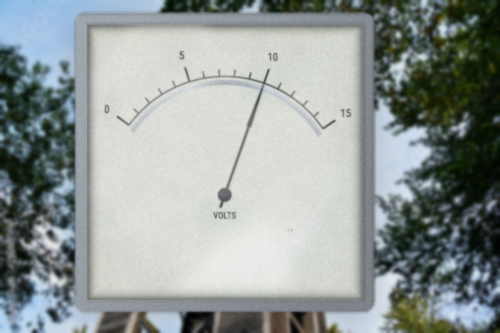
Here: 10
